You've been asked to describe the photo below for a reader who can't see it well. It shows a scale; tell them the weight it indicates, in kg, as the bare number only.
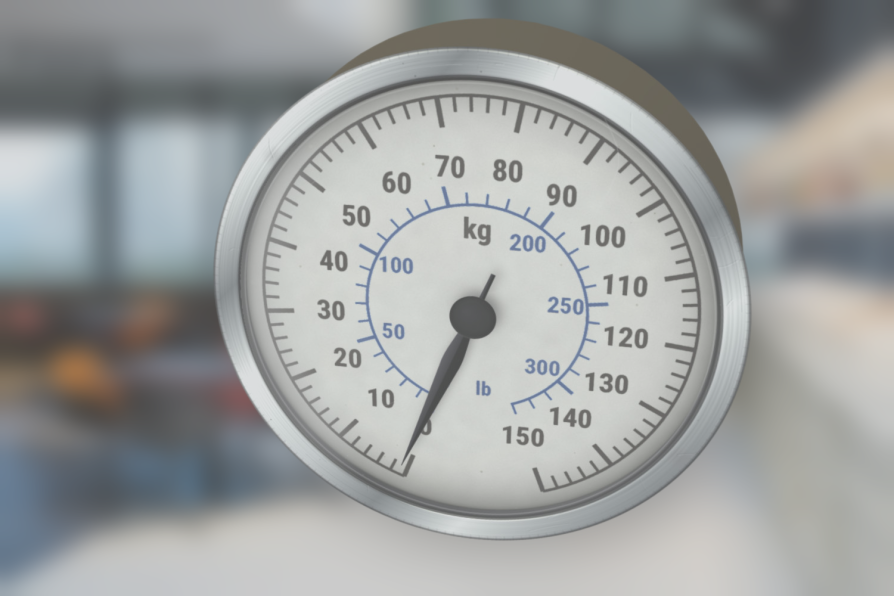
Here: 1
